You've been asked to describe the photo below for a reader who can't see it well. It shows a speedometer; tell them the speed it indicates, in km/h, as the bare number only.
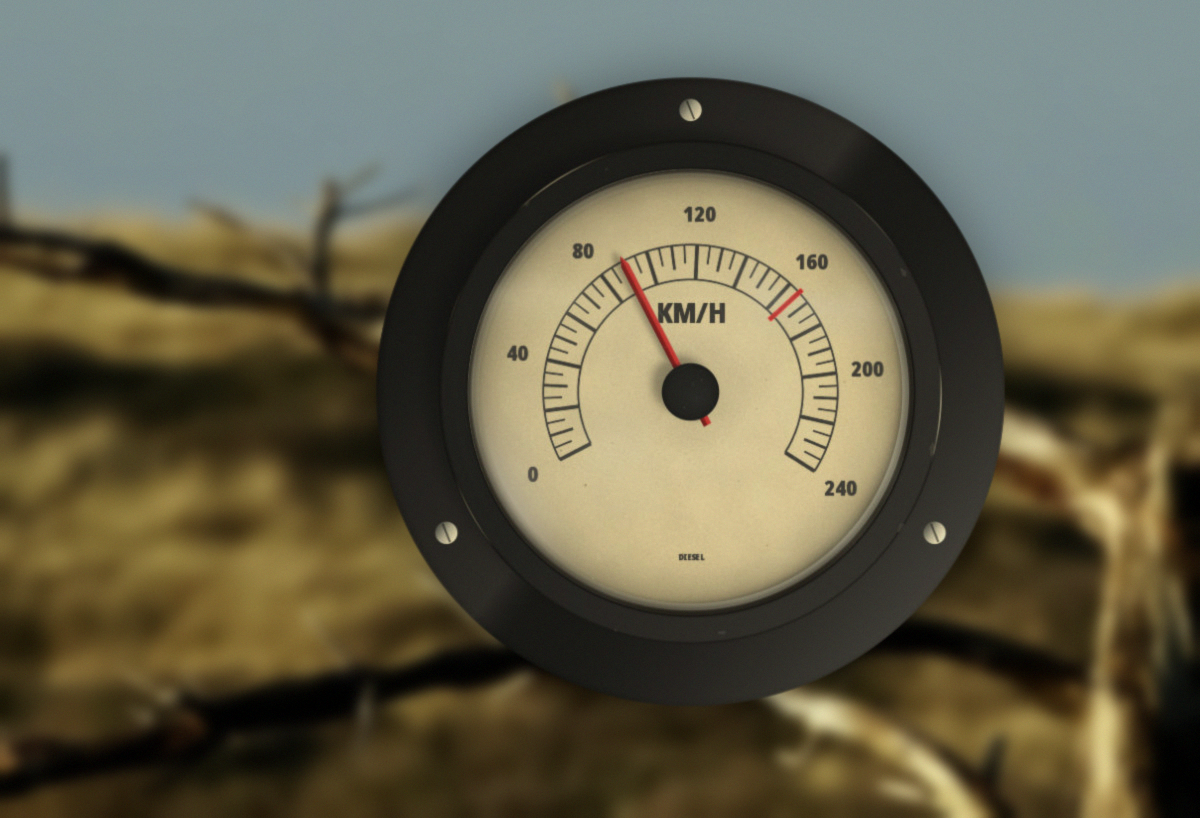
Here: 90
